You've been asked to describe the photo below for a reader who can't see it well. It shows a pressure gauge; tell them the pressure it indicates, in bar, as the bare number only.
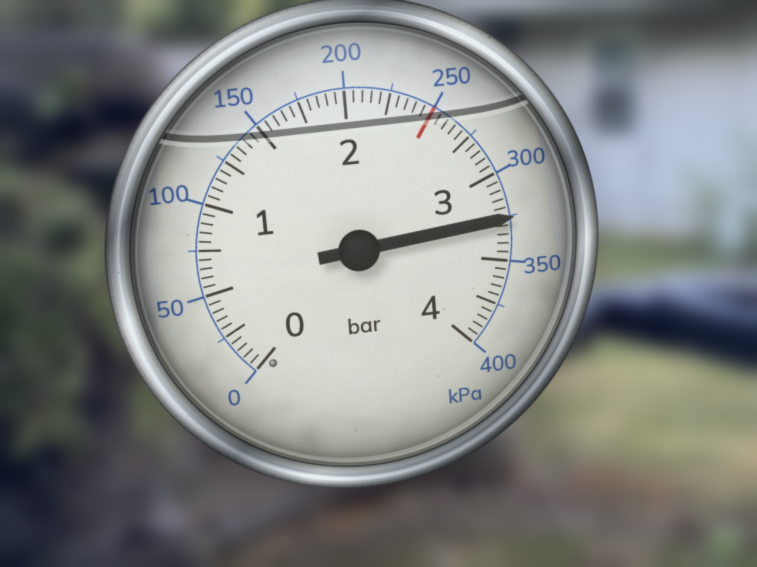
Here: 3.25
